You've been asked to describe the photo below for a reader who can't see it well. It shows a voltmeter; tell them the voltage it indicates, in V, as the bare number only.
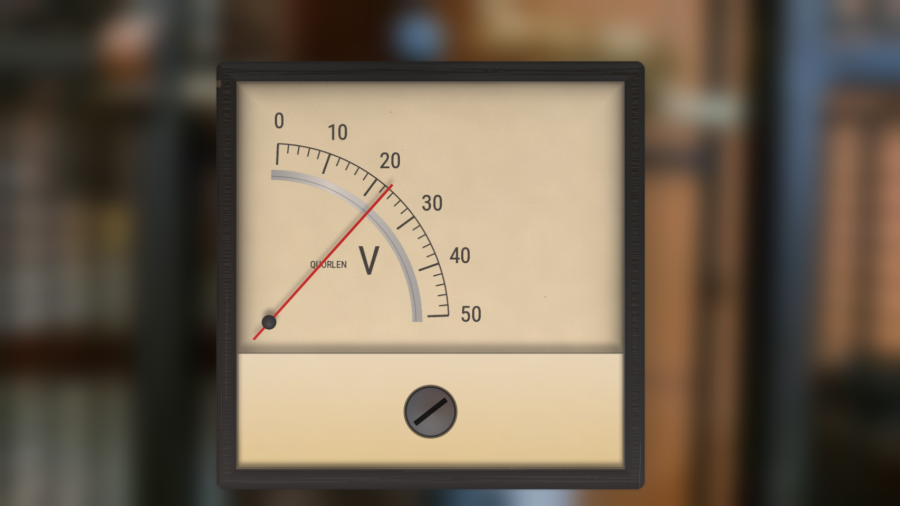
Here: 23
